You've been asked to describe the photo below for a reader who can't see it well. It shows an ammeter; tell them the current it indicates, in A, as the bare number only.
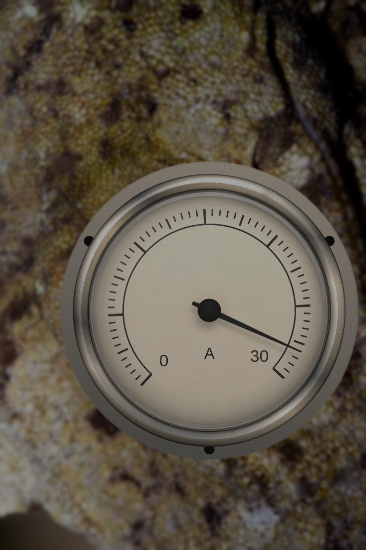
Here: 28
